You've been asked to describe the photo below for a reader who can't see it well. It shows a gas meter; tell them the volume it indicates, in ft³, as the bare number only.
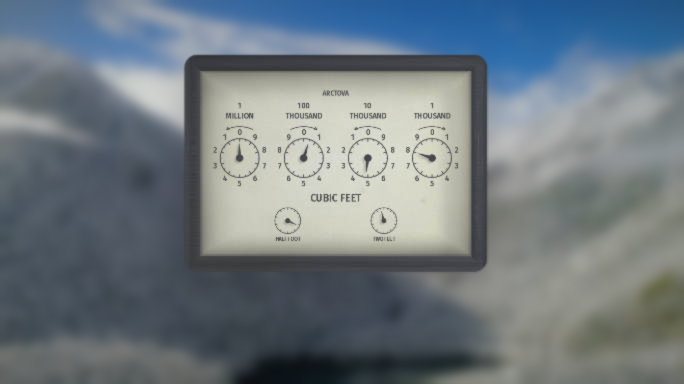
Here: 4800
